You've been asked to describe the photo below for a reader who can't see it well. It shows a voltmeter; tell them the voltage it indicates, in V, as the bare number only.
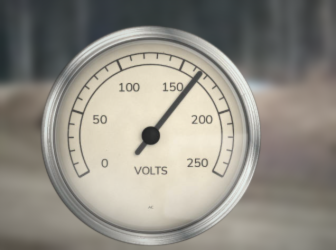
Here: 165
